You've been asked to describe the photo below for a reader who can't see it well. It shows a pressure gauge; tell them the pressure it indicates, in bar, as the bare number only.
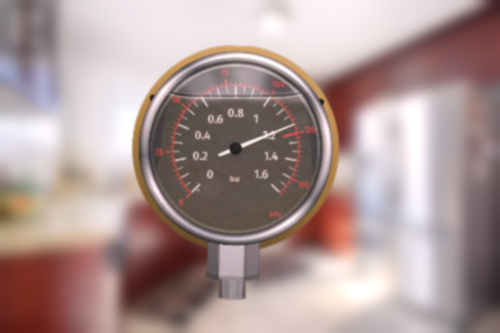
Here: 1.2
